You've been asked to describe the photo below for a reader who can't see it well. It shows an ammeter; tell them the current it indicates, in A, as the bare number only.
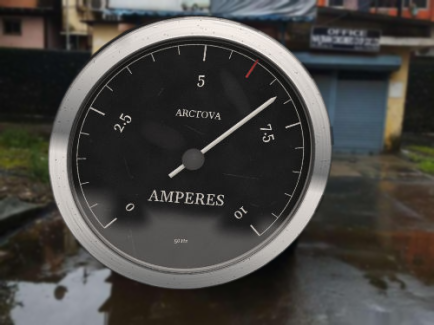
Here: 6.75
